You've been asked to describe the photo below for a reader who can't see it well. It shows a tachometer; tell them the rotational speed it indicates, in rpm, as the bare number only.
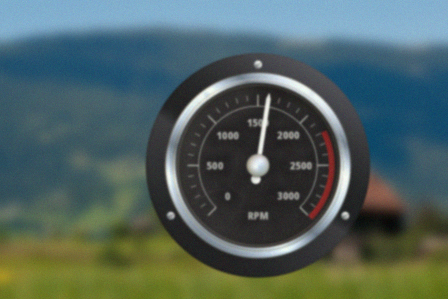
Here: 1600
